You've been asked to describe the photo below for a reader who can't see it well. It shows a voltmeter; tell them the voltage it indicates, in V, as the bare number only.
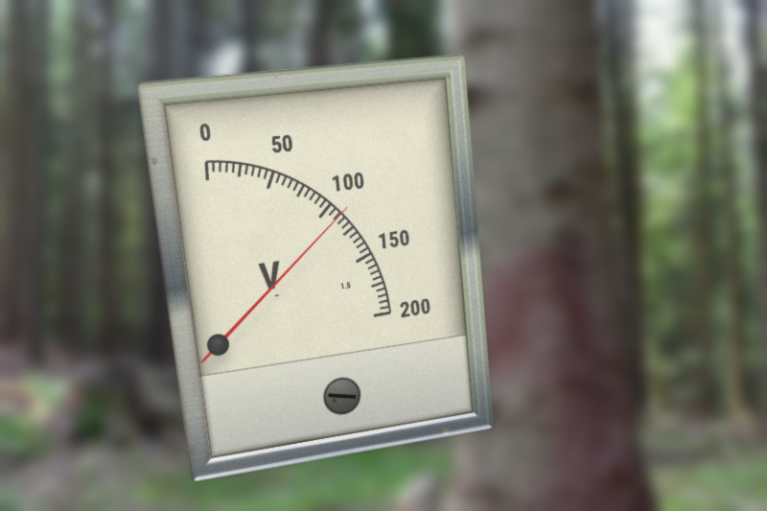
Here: 110
